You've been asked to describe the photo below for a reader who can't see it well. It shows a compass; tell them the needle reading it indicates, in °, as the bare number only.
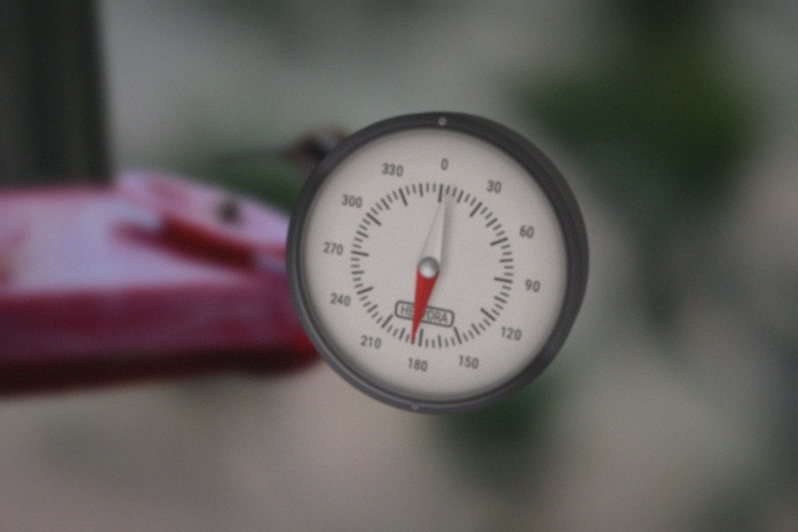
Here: 185
